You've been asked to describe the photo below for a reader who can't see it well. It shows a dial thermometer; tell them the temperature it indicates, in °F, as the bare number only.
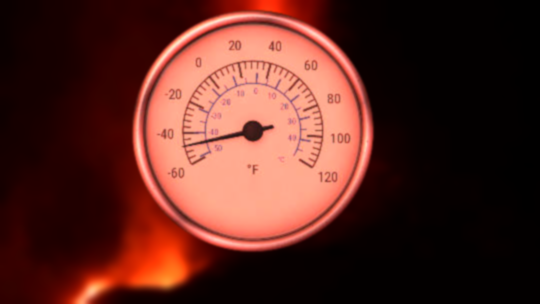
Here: -48
